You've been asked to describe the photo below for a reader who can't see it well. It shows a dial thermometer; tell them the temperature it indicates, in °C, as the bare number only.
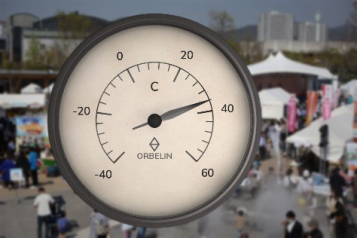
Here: 36
